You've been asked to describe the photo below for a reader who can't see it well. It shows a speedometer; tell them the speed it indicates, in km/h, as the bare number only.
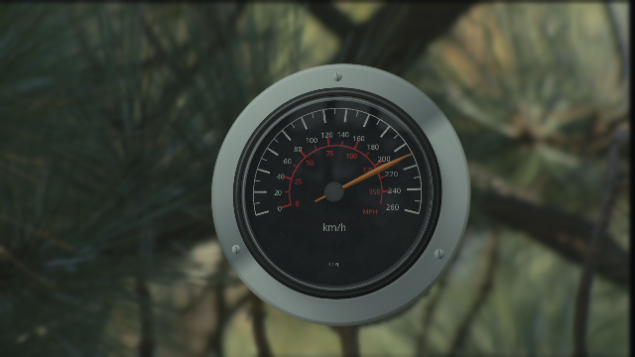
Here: 210
